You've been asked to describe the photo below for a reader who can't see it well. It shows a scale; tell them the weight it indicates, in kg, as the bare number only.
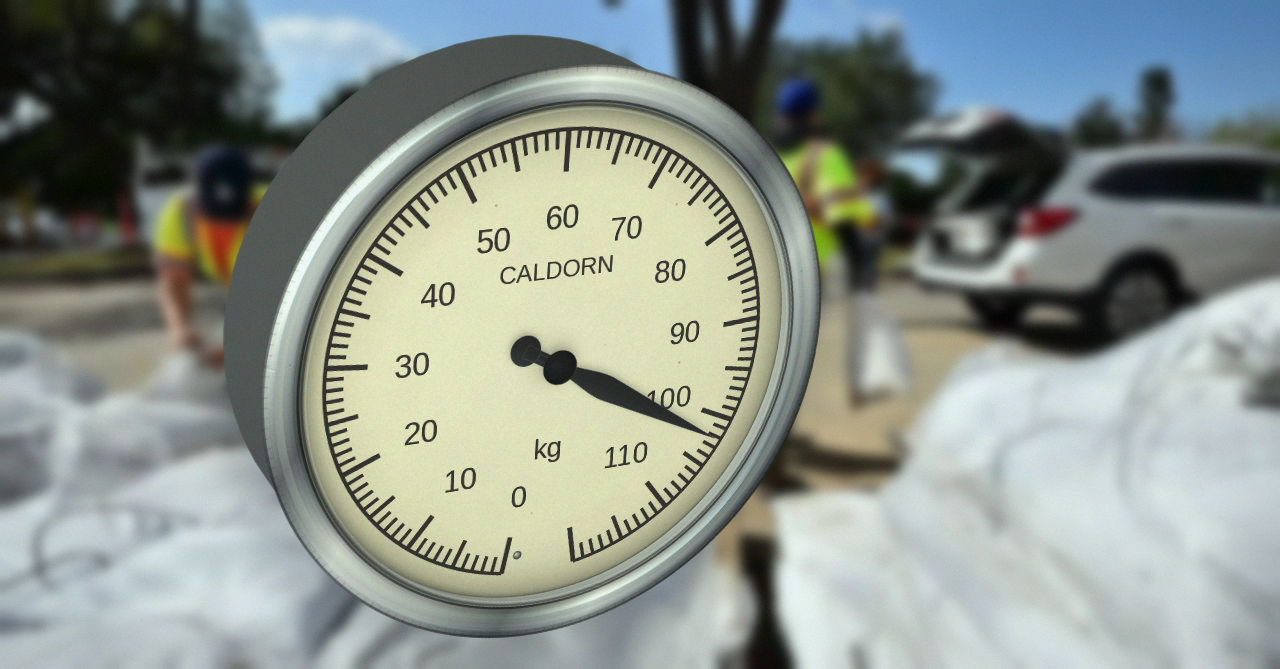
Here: 102
